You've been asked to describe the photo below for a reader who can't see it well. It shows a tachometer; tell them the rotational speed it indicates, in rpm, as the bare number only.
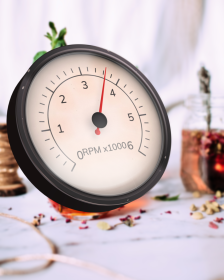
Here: 3600
